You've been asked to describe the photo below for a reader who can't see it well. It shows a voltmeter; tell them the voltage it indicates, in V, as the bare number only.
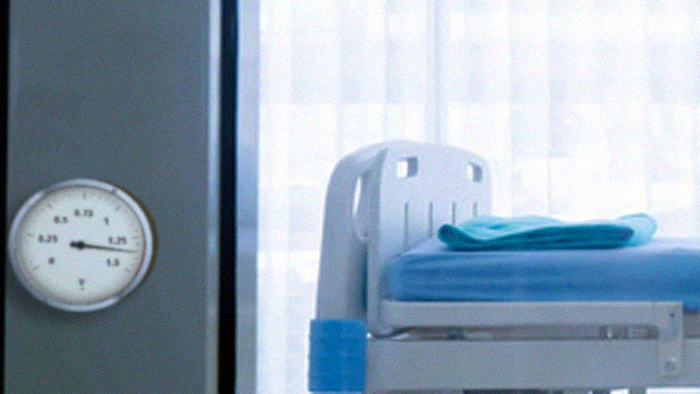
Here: 1.35
